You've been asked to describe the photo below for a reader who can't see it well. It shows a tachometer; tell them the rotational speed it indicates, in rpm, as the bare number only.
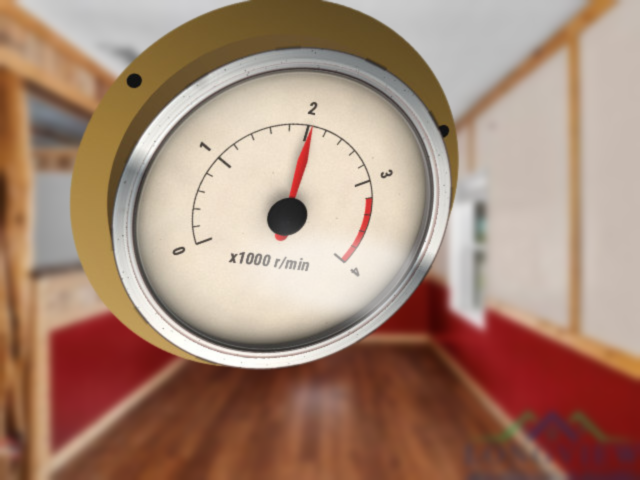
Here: 2000
